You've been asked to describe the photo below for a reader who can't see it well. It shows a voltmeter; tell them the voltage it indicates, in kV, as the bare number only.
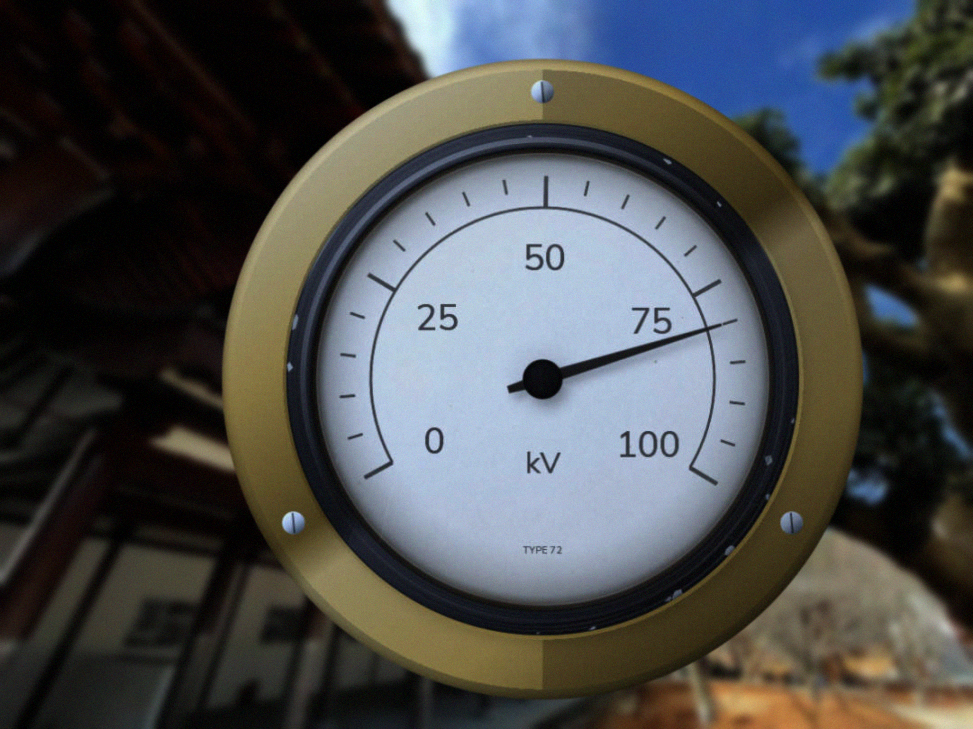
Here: 80
